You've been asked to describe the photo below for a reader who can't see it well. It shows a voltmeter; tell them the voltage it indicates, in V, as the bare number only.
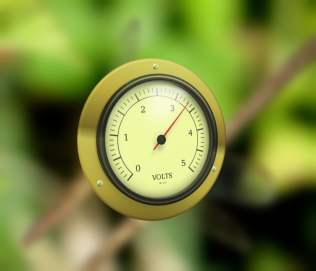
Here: 3.3
